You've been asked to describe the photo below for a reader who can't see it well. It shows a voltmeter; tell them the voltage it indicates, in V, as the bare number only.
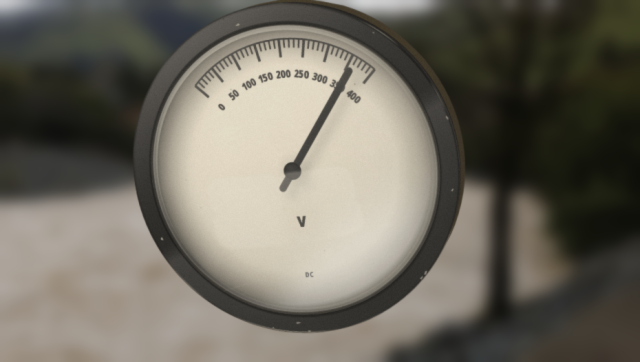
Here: 360
